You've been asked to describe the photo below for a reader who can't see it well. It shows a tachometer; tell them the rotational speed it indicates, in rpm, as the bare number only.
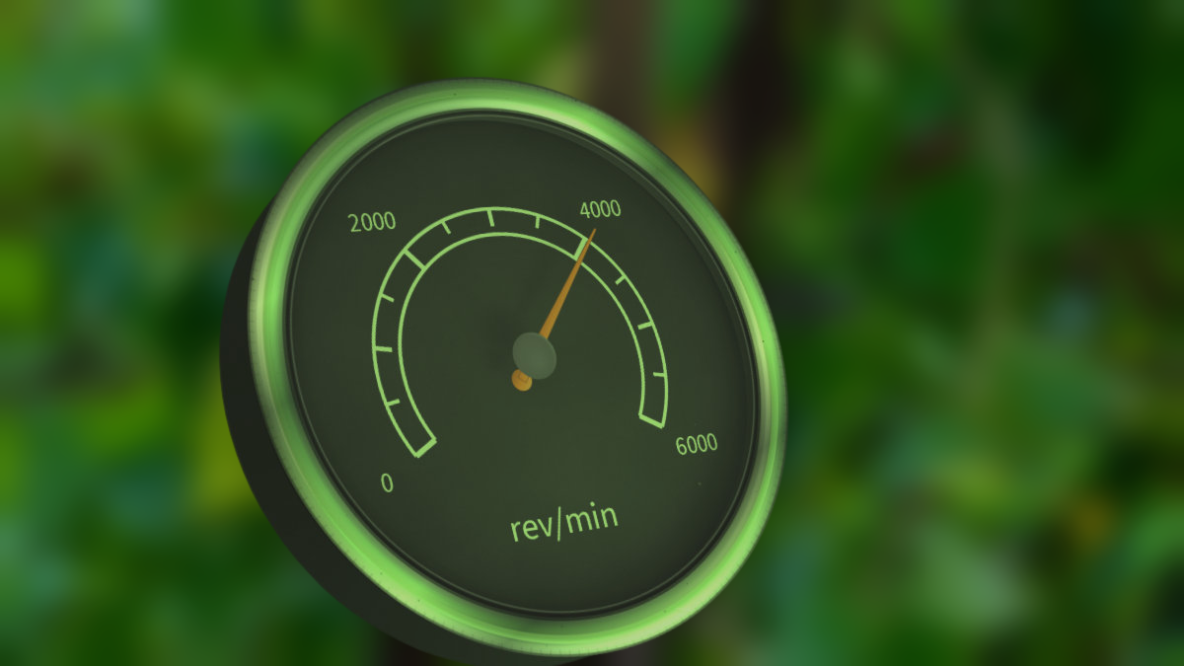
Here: 4000
